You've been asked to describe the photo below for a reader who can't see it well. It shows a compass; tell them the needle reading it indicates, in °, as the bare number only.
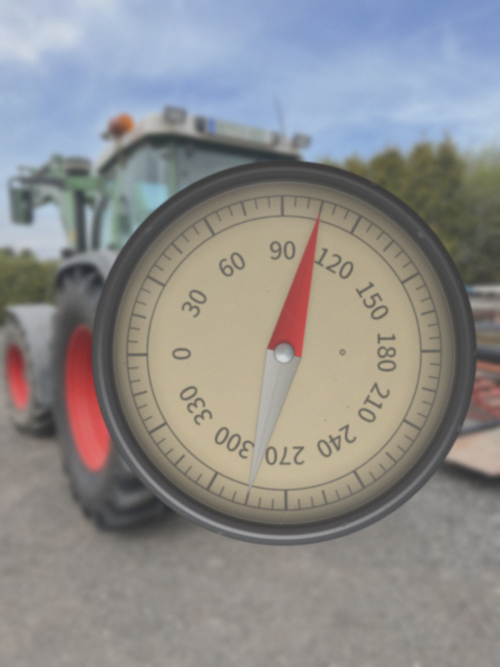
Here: 105
